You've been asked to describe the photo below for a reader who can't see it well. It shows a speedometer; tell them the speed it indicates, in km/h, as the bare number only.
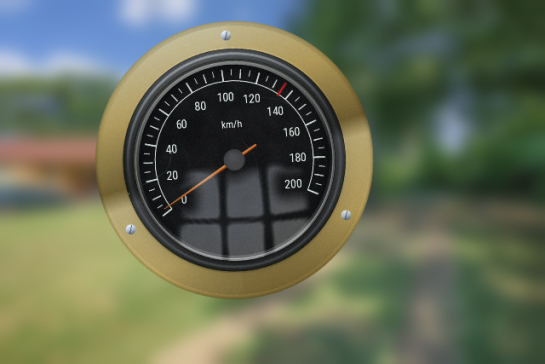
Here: 2.5
